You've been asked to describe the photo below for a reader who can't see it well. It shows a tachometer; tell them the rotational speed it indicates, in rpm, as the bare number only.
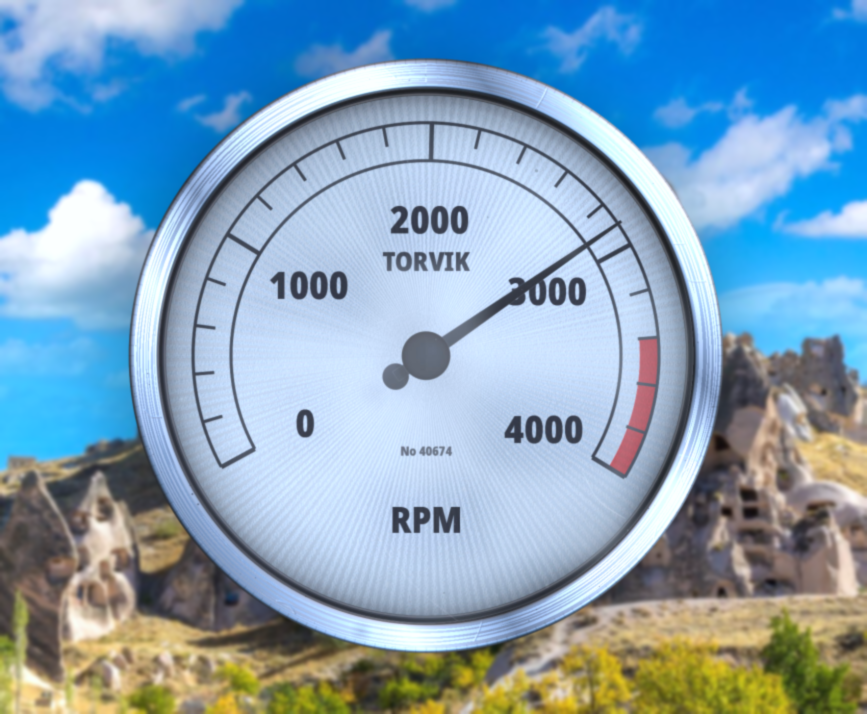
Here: 2900
